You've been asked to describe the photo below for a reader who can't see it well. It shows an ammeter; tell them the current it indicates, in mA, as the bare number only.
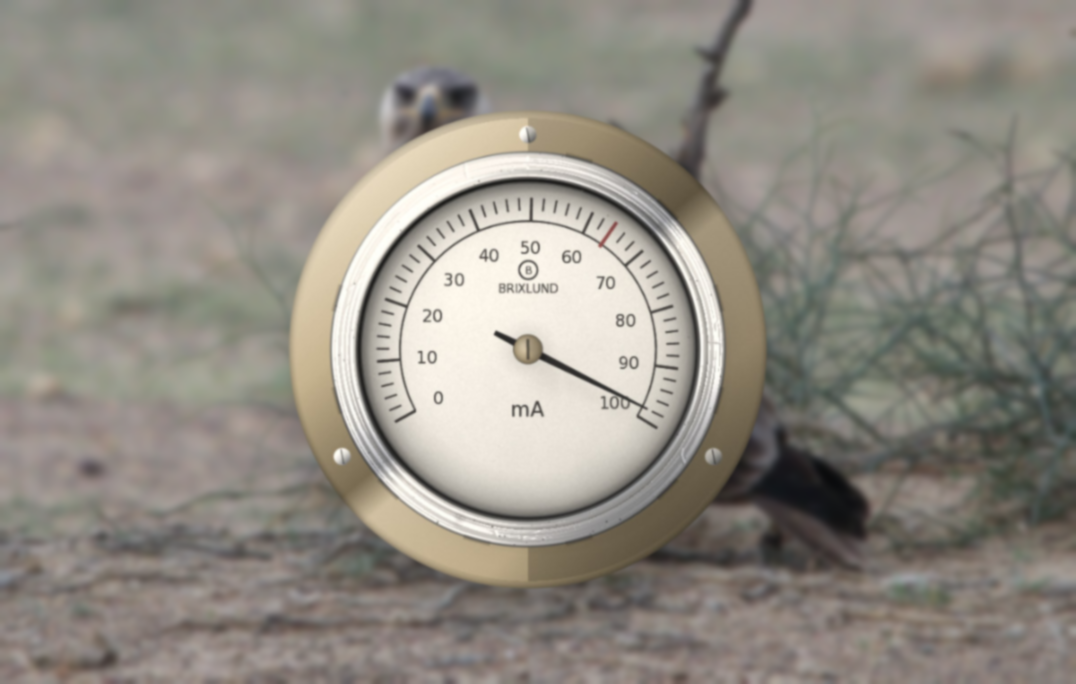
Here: 98
